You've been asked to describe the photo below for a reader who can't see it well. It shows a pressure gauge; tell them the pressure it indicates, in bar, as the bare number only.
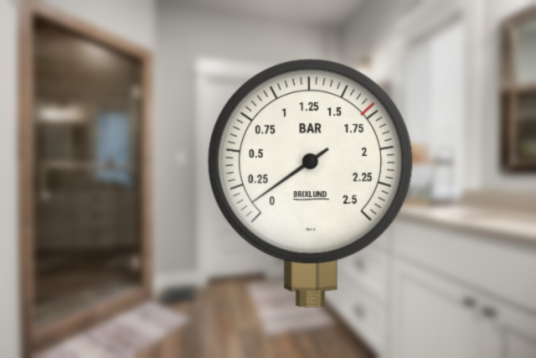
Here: 0.1
